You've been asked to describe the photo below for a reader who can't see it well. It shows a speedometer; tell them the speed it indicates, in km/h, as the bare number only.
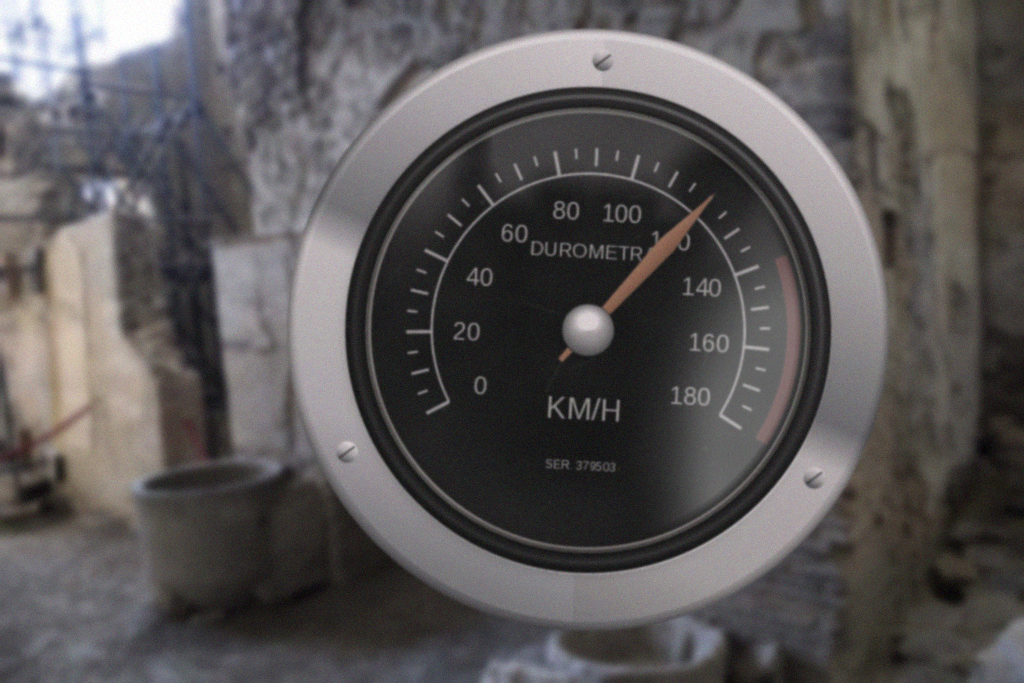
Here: 120
